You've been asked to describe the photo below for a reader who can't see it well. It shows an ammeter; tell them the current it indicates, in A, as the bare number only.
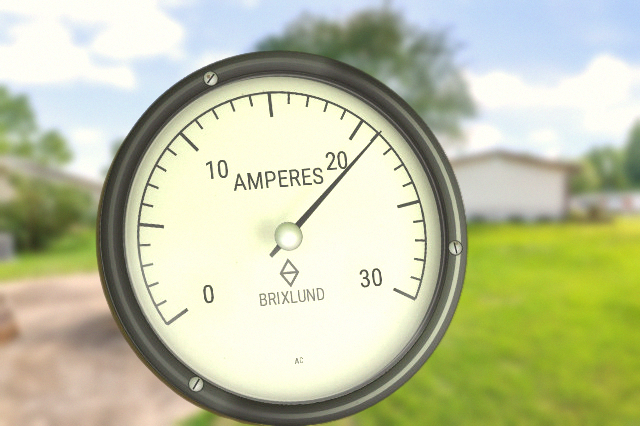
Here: 21
